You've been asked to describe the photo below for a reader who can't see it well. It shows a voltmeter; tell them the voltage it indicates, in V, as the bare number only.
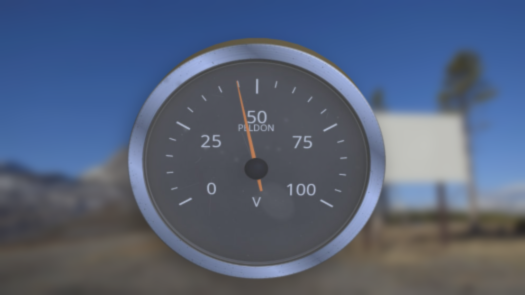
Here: 45
